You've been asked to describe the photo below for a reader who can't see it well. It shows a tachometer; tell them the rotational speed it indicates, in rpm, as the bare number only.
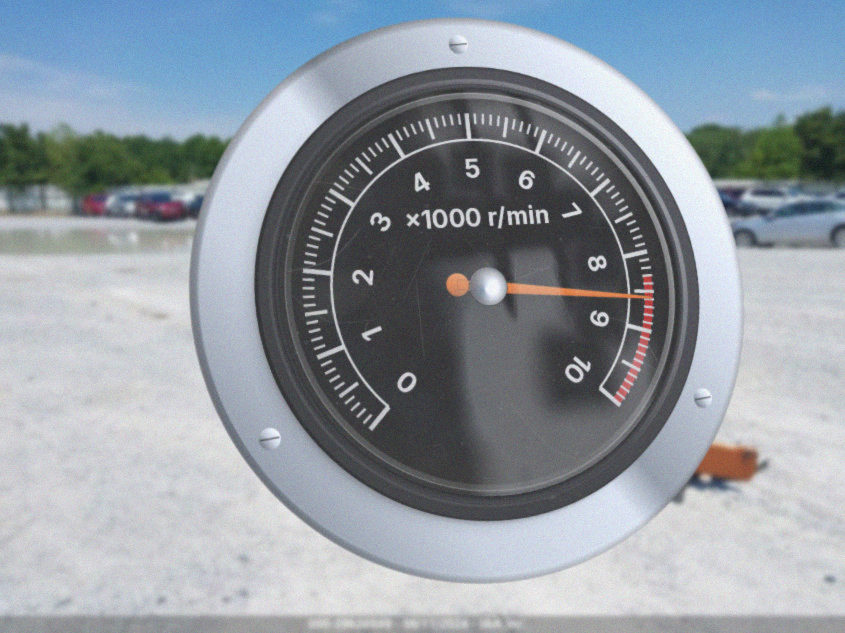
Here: 8600
